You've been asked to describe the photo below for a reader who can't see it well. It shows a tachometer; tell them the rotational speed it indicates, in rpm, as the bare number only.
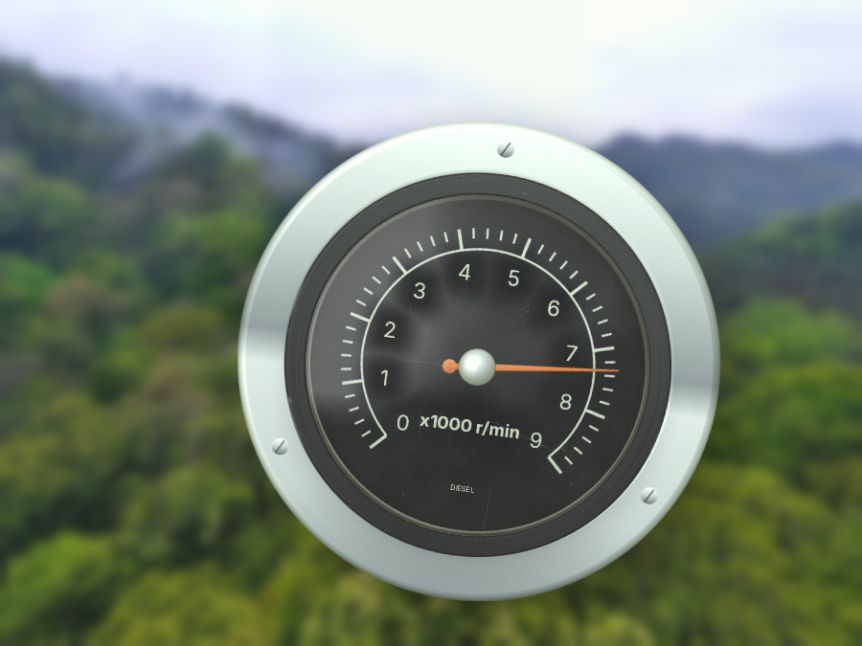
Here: 7300
